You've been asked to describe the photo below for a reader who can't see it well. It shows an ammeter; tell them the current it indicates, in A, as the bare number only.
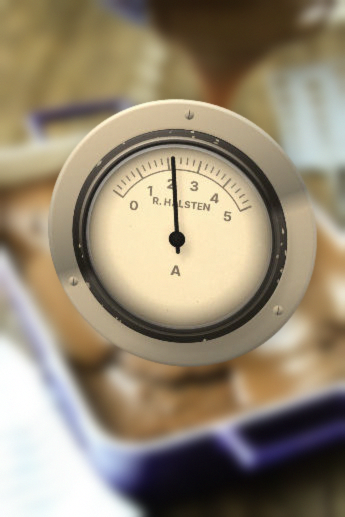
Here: 2.2
